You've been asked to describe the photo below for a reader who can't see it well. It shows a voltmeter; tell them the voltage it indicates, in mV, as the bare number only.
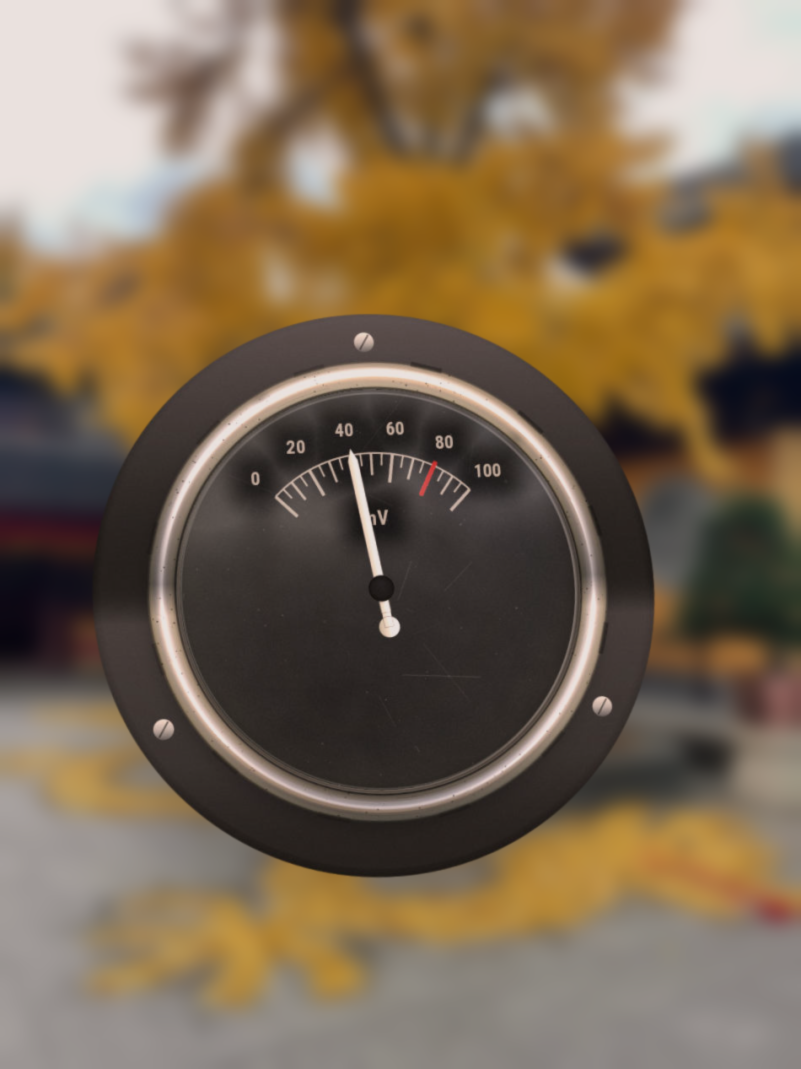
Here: 40
